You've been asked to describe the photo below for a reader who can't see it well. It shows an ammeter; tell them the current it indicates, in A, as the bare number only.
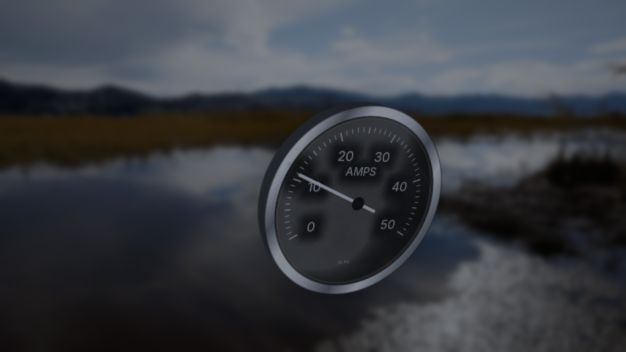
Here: 11
